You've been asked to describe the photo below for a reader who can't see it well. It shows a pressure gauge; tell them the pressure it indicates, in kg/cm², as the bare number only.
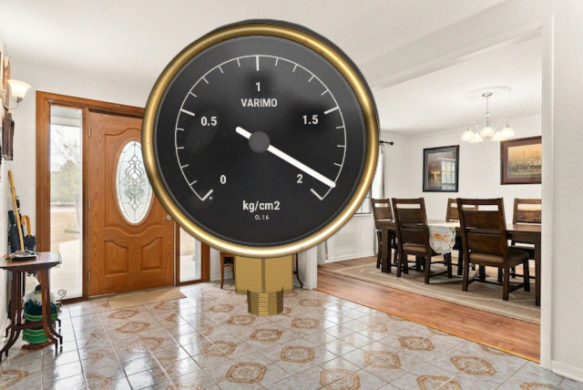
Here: 1.9
